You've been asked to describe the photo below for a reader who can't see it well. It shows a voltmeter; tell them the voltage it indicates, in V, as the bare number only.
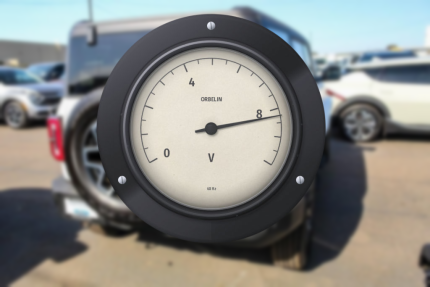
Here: 8.25
